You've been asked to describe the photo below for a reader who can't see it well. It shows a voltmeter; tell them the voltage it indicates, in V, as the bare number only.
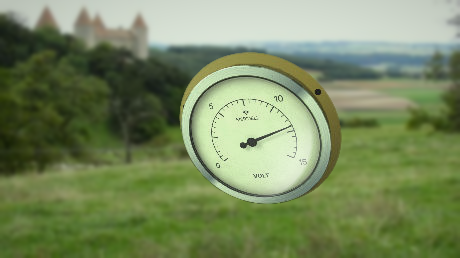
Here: 12
